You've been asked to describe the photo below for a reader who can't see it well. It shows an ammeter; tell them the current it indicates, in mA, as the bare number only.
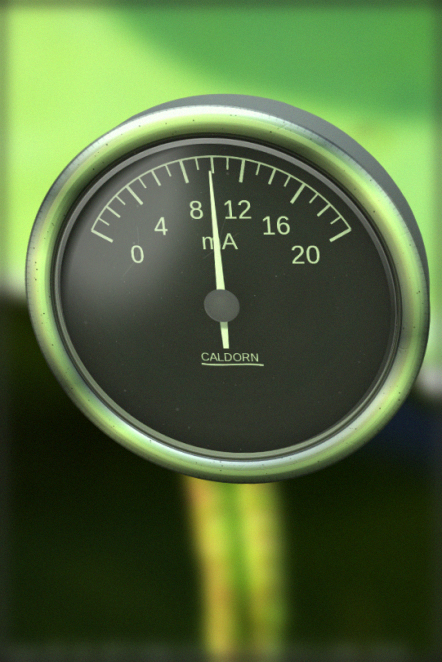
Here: 10
